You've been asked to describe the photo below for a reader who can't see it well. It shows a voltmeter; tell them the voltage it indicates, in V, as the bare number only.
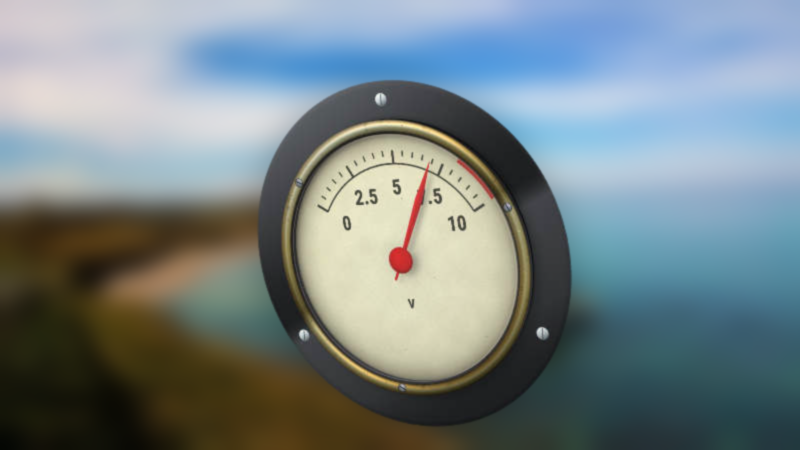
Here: 7
